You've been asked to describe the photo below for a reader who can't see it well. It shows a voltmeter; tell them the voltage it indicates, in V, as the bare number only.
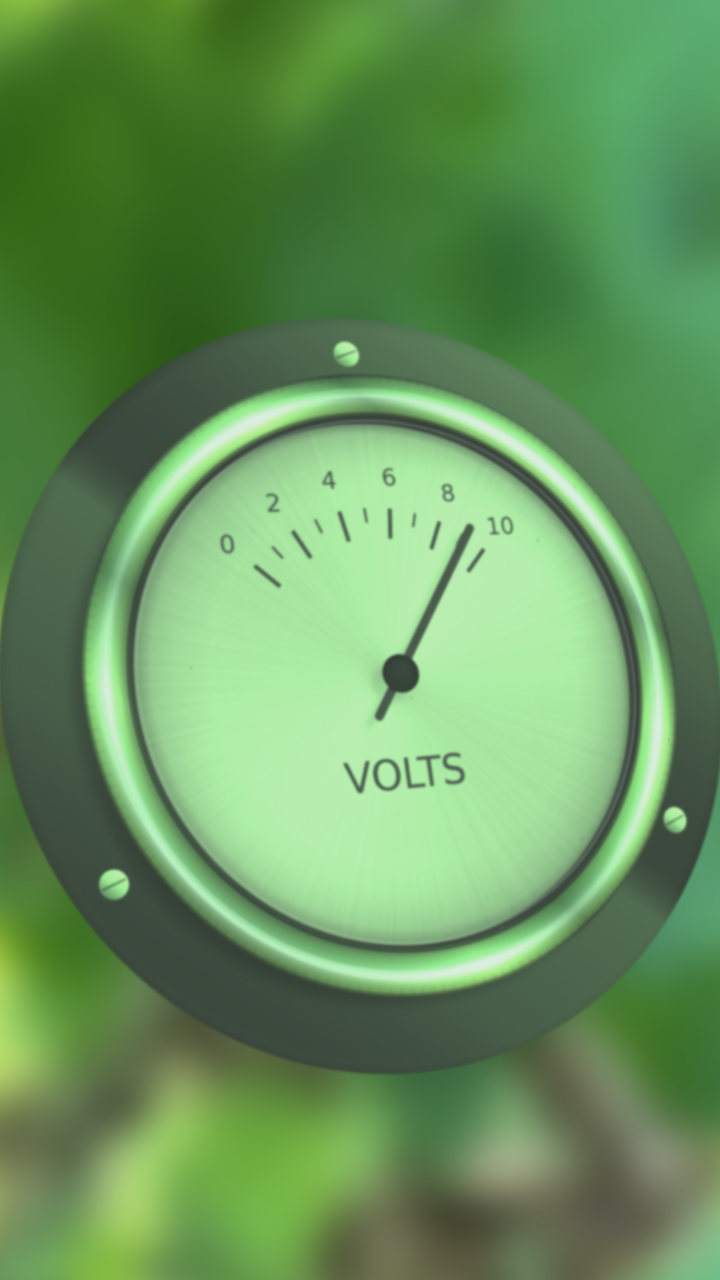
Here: 9
